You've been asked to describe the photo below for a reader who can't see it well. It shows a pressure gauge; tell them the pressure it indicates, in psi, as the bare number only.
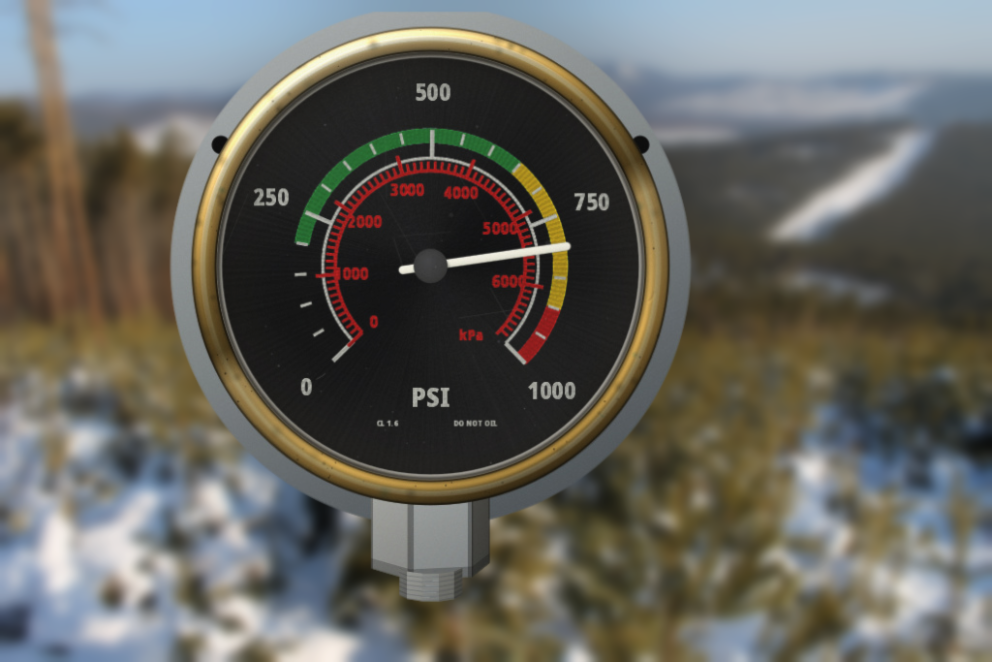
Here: 800
